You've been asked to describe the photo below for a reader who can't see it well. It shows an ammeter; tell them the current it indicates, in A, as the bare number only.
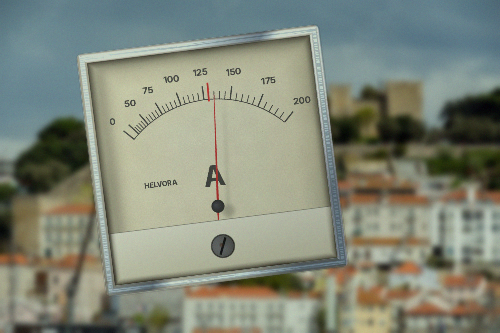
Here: 135
